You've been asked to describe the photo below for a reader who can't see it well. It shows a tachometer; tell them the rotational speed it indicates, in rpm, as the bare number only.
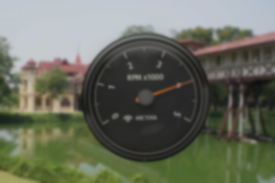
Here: 4000
